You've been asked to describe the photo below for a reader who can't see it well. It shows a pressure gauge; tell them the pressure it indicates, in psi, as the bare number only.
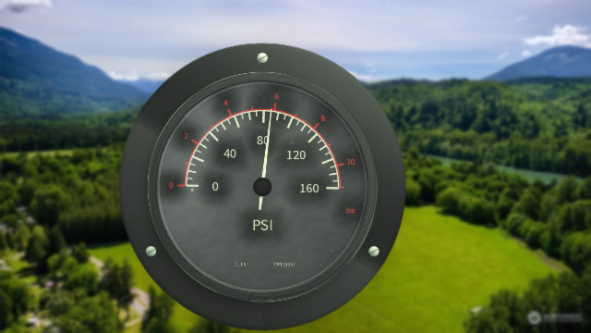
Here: 85
